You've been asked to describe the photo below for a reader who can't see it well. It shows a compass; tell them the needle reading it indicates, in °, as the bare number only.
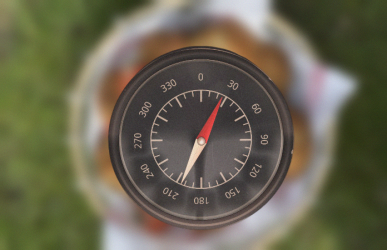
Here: 25
